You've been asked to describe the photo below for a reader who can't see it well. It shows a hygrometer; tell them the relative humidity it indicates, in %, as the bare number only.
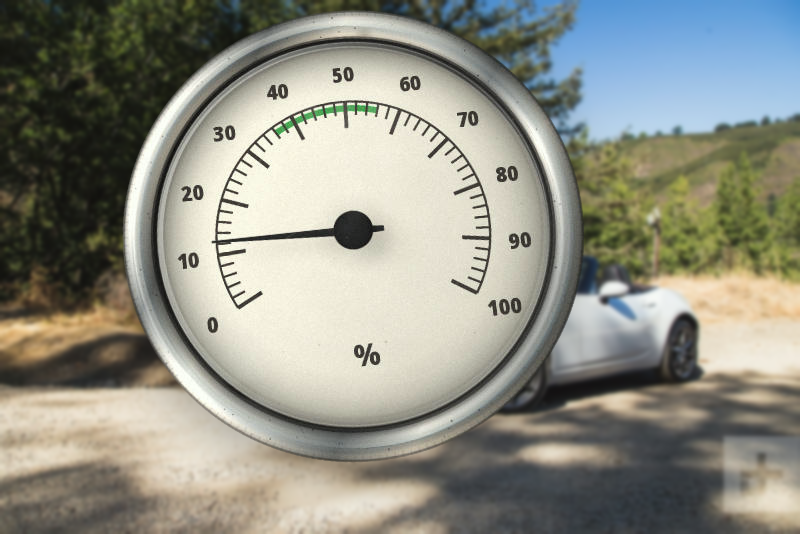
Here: 12
